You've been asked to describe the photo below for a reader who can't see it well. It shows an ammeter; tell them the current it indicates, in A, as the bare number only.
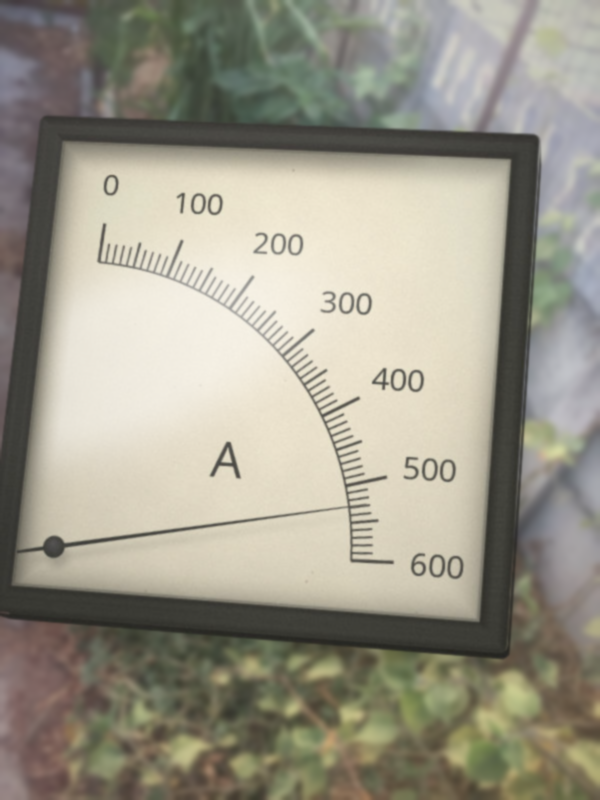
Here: 530
